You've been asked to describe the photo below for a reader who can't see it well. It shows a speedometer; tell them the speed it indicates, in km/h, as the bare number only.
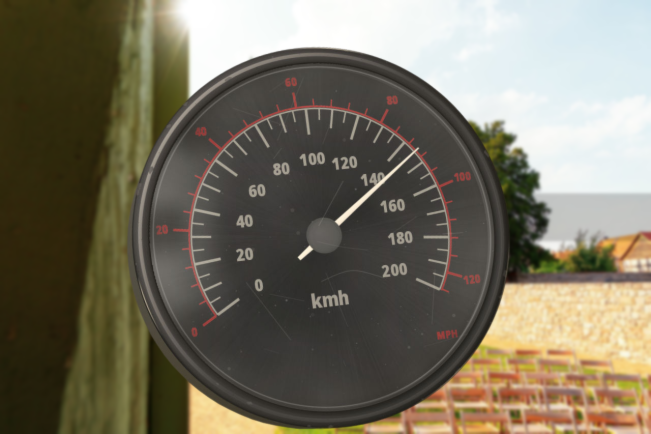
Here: 145
